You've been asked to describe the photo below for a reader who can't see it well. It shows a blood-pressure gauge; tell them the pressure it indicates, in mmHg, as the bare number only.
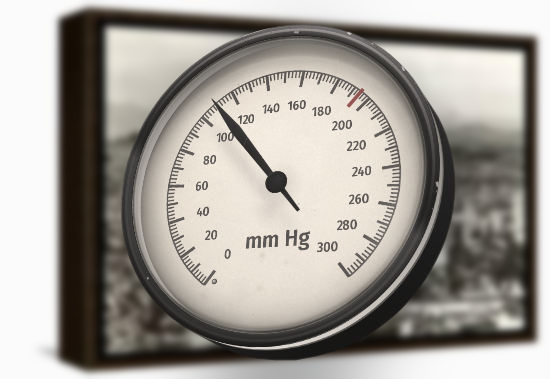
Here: 110
